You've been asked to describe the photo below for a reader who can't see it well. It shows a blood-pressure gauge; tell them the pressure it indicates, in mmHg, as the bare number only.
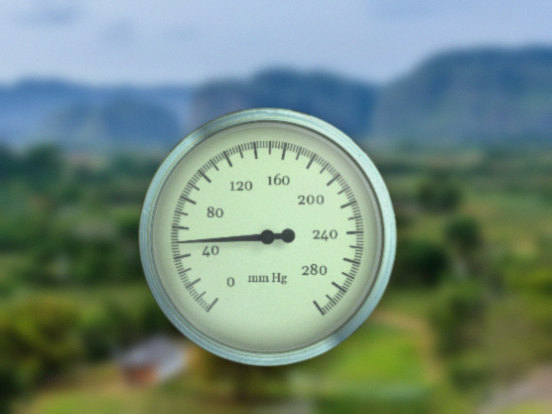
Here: 50
